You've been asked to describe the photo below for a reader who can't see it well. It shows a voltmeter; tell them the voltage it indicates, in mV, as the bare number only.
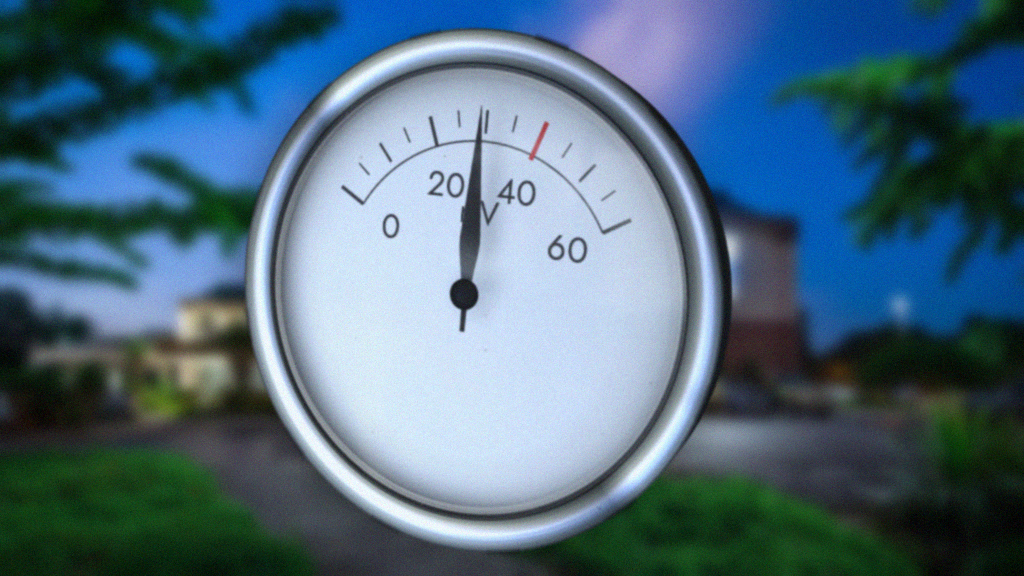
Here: 30
